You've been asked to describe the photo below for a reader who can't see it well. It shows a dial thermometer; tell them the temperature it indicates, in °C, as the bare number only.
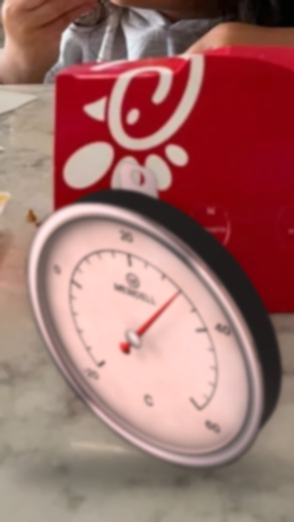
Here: 32
